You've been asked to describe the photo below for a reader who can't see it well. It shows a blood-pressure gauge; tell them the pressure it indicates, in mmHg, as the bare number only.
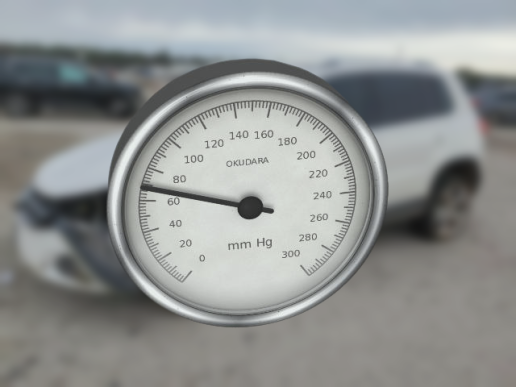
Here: 70
